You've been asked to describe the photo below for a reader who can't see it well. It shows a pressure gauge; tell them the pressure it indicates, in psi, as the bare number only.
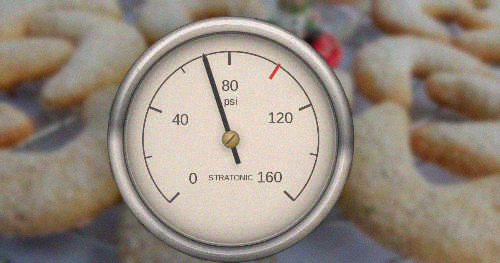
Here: 70
